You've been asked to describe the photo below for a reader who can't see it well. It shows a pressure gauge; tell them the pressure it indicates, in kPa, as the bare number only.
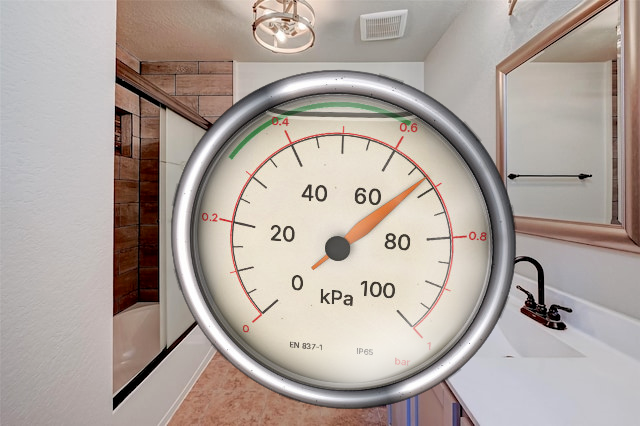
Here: 67.5
